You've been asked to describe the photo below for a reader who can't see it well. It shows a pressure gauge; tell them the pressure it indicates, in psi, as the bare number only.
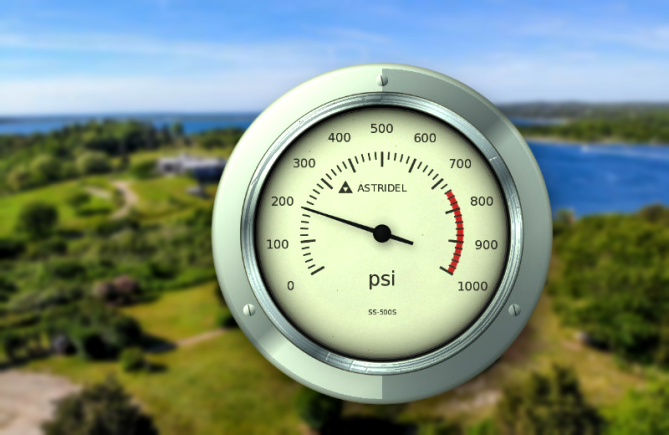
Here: 200
